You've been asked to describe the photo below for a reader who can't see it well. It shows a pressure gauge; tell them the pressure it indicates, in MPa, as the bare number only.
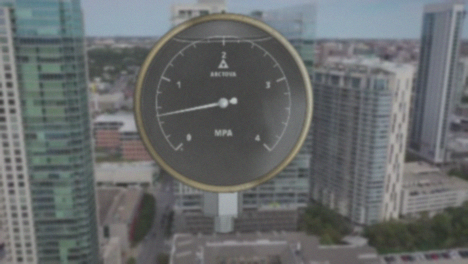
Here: 0.5
